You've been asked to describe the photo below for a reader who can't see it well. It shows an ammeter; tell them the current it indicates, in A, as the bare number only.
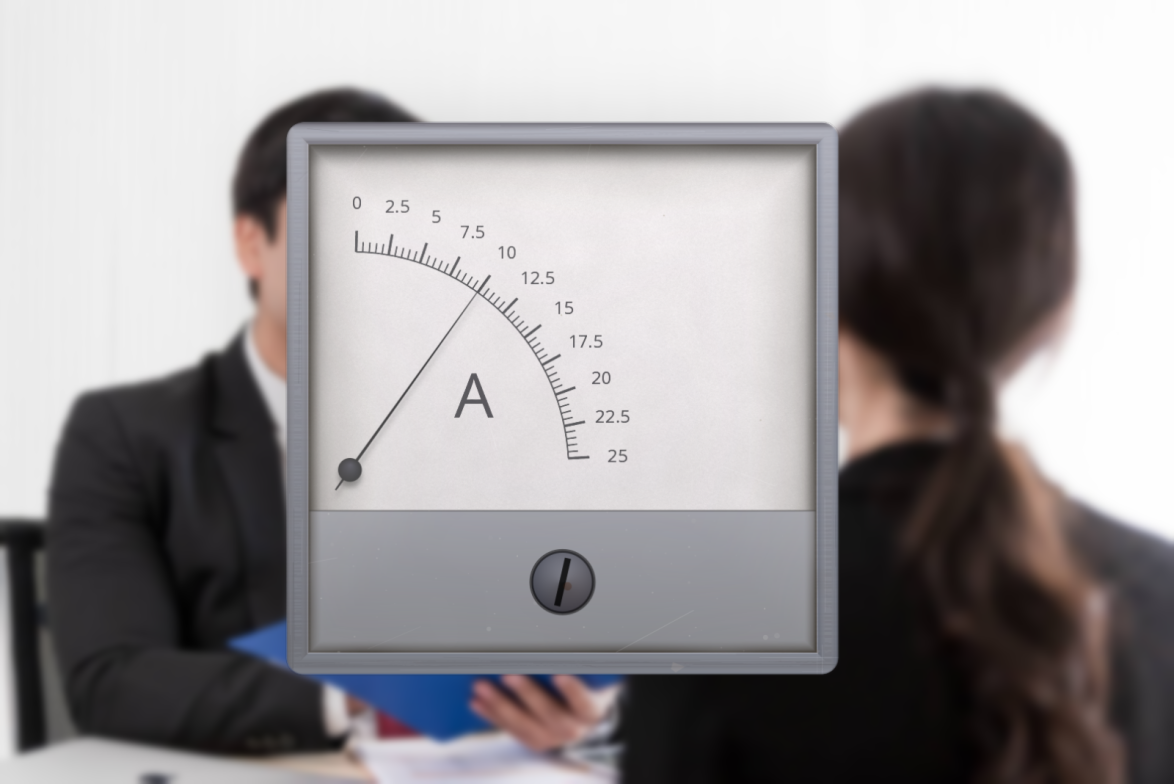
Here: 10
